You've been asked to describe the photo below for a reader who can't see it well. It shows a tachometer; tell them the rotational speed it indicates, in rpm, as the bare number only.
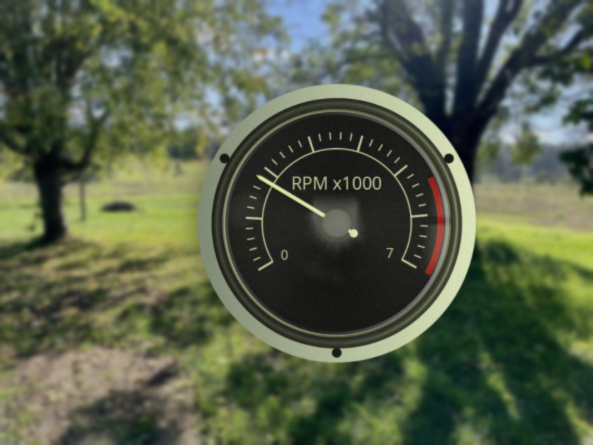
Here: 1800
